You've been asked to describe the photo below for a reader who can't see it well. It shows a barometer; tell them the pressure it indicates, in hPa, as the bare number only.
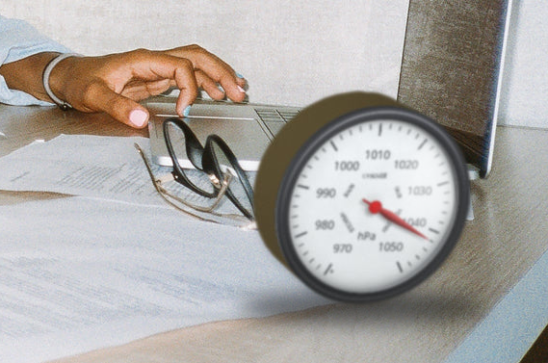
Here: 1042
